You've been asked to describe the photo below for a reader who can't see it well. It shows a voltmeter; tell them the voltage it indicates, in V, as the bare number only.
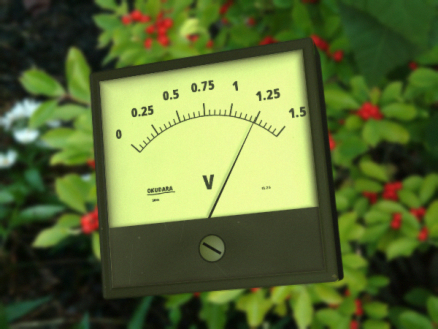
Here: 1.25
